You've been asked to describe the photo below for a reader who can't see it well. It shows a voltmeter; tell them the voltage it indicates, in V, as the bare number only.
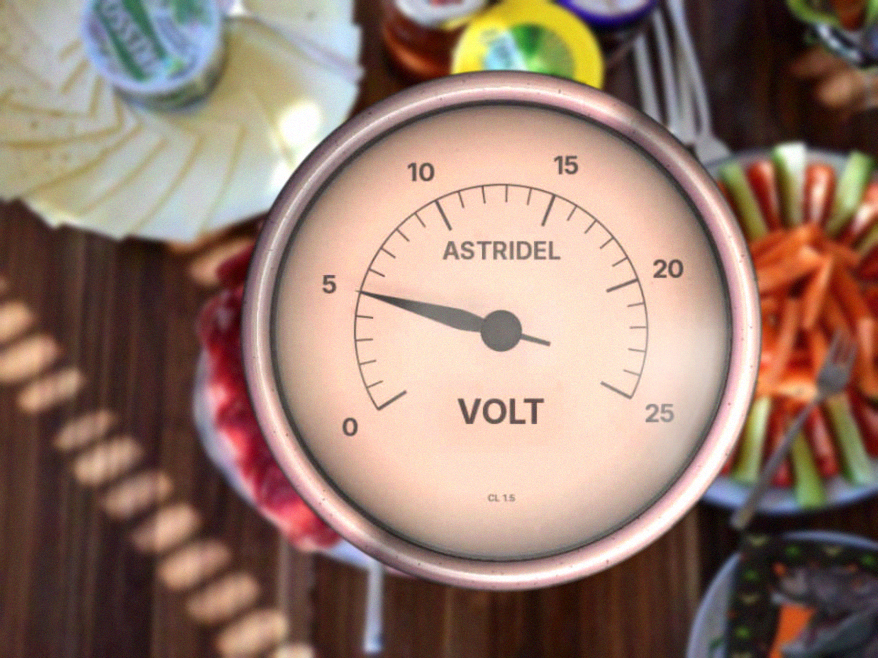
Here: 5
